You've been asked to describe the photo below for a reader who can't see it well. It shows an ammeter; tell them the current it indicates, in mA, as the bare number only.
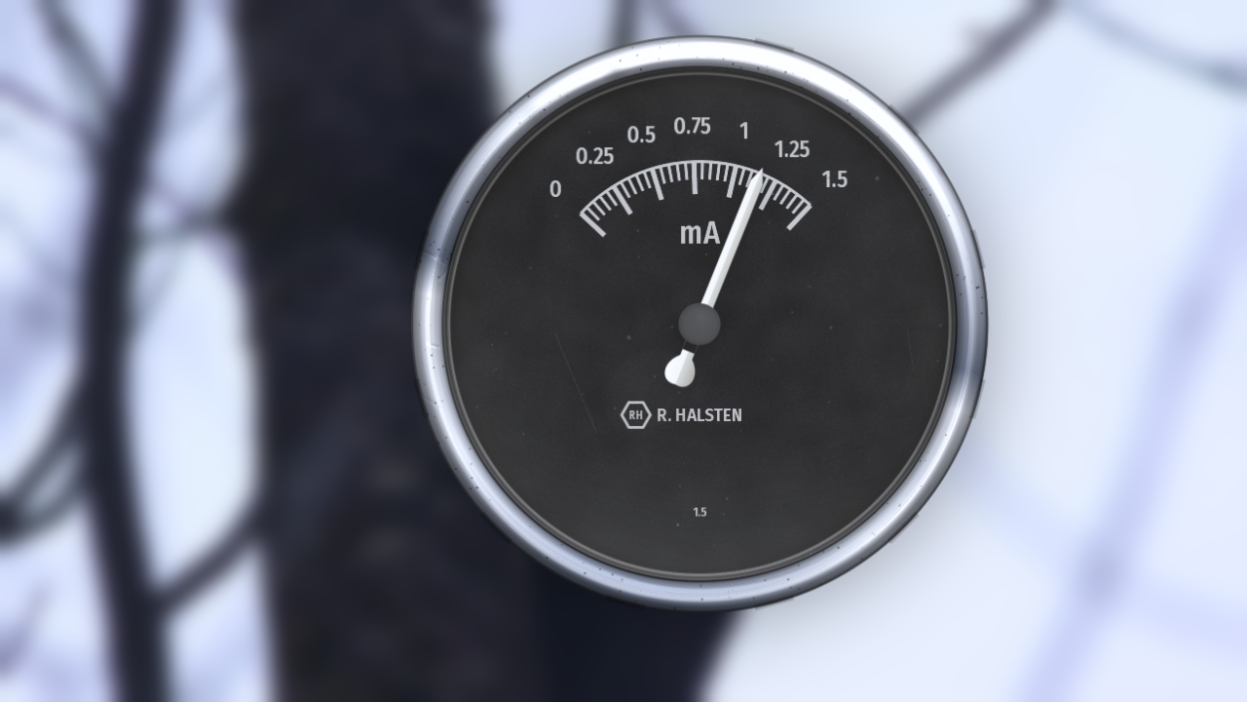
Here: 1.15
